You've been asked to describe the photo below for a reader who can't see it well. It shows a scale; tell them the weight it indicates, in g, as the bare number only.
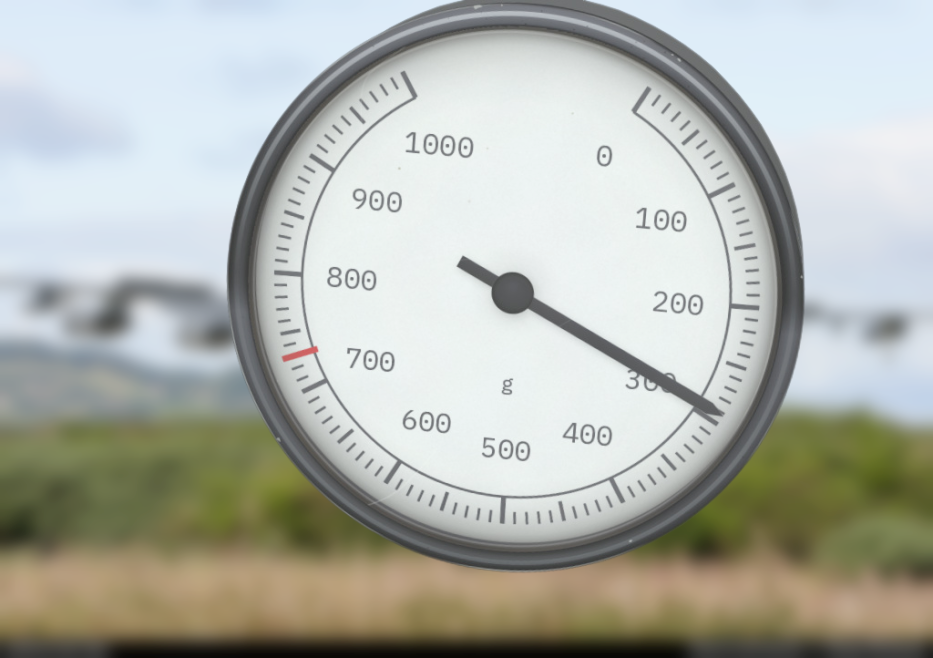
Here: 290
